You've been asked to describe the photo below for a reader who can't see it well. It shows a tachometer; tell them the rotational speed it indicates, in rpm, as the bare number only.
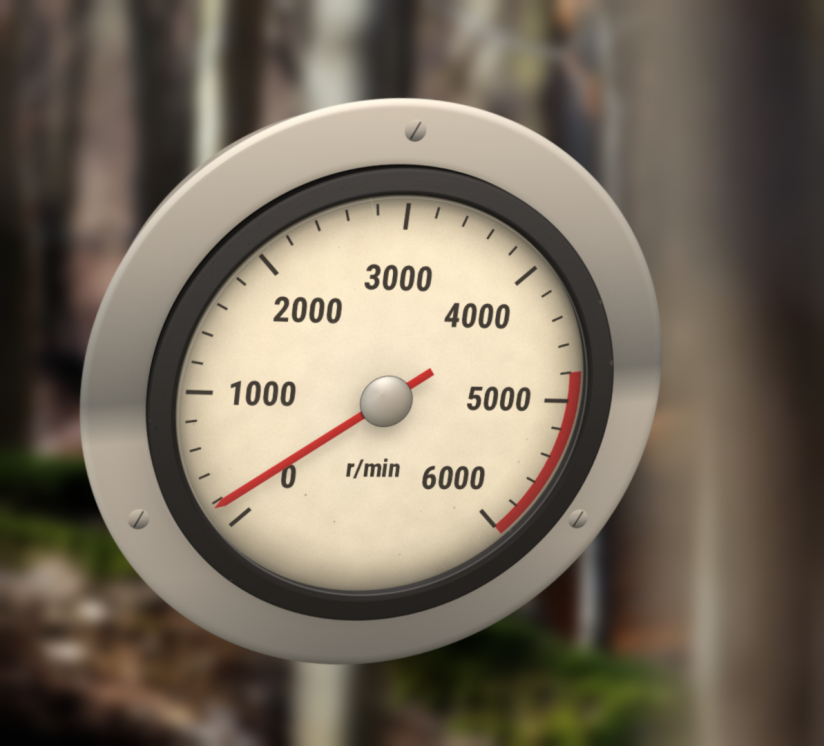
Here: 200
